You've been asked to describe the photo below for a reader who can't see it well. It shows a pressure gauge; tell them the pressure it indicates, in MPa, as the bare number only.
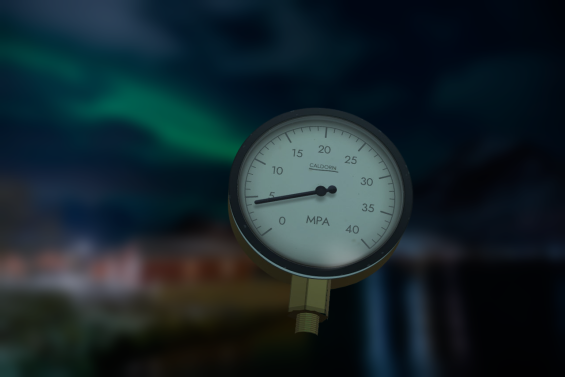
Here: 4
